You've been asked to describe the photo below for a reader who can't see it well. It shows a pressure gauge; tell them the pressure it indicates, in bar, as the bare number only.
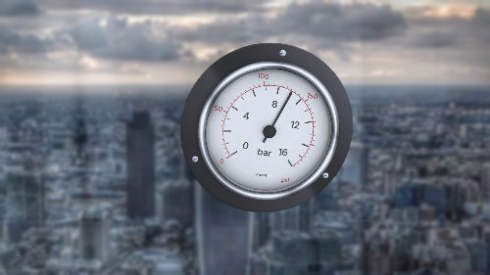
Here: 9
